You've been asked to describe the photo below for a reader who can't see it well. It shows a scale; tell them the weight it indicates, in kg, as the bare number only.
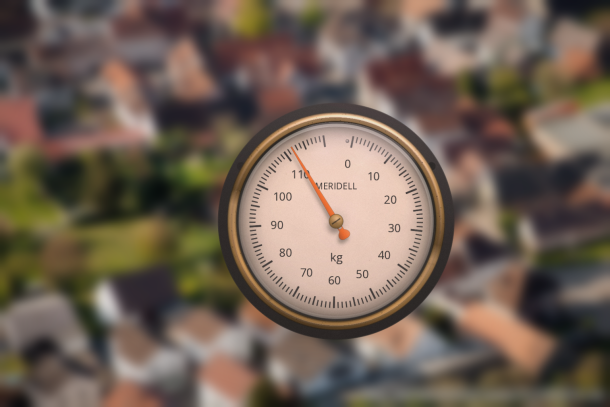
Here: 112
